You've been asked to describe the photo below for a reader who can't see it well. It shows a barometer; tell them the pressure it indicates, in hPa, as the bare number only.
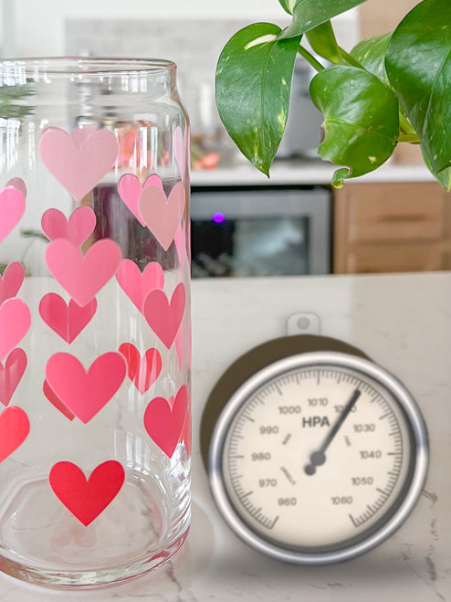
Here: 1020
